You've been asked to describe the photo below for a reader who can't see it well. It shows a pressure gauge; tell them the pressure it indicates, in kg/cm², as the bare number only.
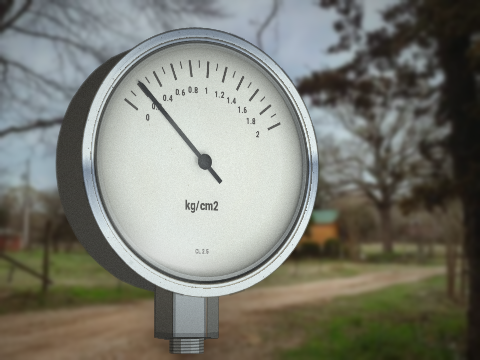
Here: 0.2
